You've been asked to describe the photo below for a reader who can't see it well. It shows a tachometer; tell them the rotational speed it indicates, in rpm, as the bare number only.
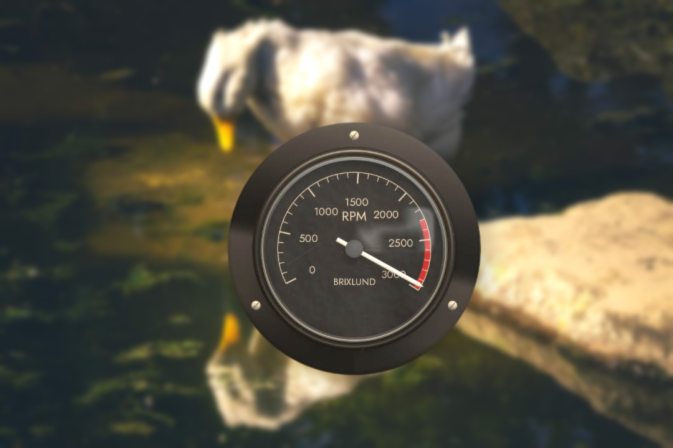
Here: 2950
